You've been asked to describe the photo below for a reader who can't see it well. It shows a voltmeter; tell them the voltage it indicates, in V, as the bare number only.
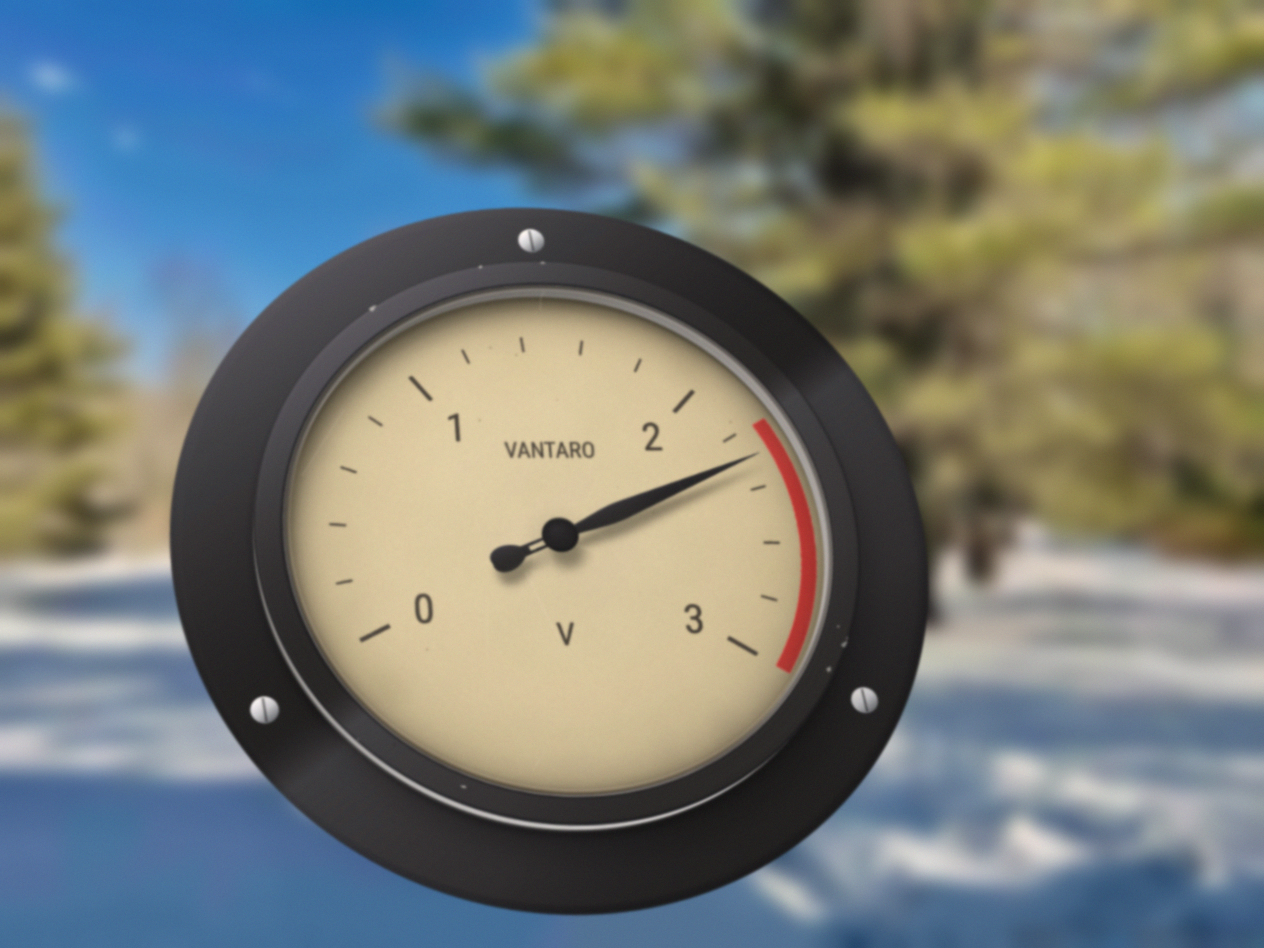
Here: 2.3
